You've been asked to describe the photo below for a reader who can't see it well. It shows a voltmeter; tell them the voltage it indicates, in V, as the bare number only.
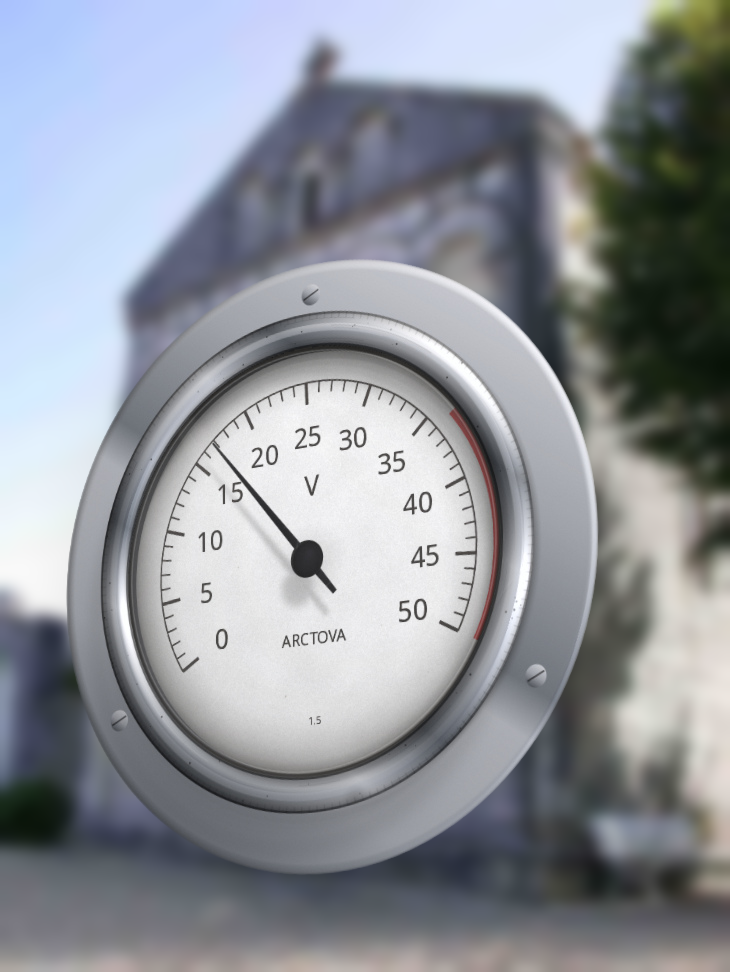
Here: 17
